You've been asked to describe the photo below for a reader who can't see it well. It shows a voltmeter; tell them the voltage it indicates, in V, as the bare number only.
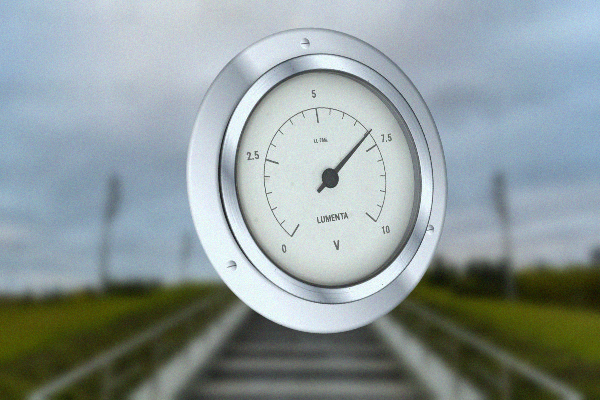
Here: 7
